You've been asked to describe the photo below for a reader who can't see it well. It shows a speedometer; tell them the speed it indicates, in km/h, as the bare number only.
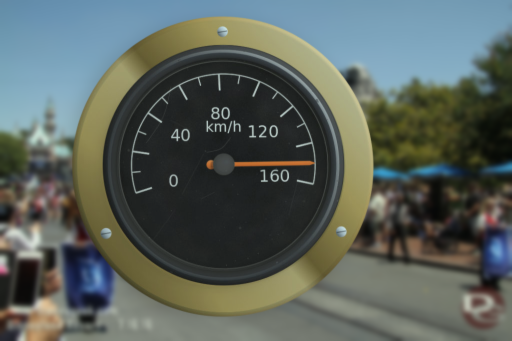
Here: 150
